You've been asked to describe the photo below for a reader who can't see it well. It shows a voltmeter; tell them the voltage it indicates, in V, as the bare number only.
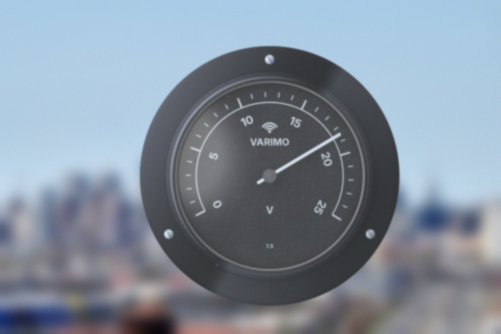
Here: 18.5
